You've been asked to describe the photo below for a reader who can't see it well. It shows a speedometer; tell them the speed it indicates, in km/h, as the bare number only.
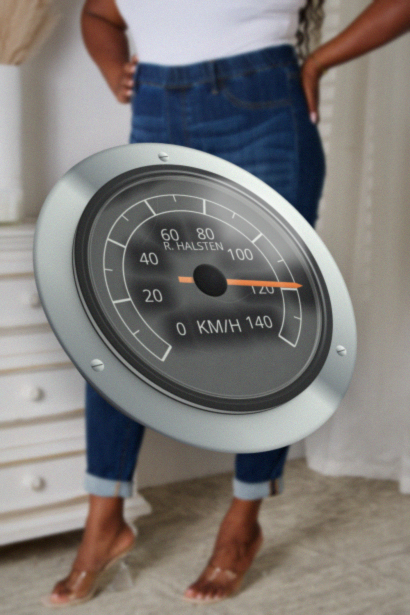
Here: 120
